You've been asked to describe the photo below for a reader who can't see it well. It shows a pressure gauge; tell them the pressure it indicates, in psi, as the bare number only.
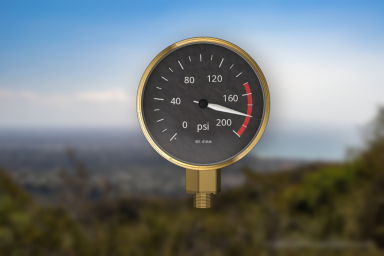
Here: 180
